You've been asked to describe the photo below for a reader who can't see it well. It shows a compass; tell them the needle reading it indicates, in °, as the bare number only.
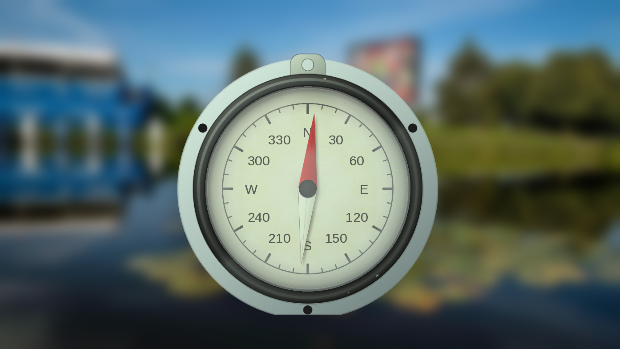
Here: 5
